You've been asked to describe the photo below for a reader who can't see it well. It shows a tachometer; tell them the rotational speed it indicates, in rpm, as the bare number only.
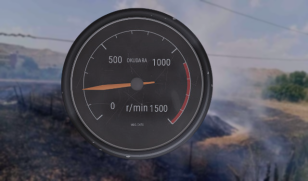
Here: 200
